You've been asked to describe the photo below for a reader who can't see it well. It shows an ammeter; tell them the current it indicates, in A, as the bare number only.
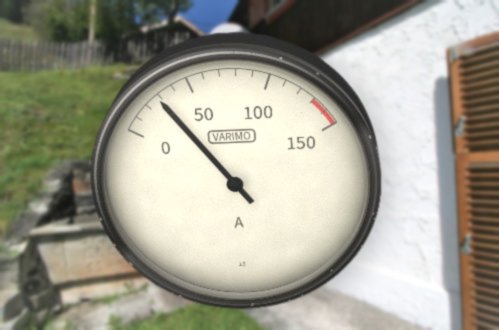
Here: 30
